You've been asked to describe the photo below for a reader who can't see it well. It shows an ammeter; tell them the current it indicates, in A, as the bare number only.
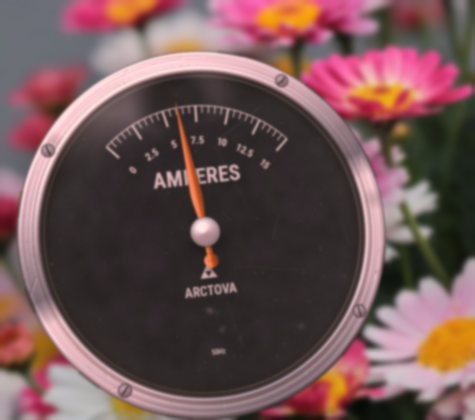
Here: 6
